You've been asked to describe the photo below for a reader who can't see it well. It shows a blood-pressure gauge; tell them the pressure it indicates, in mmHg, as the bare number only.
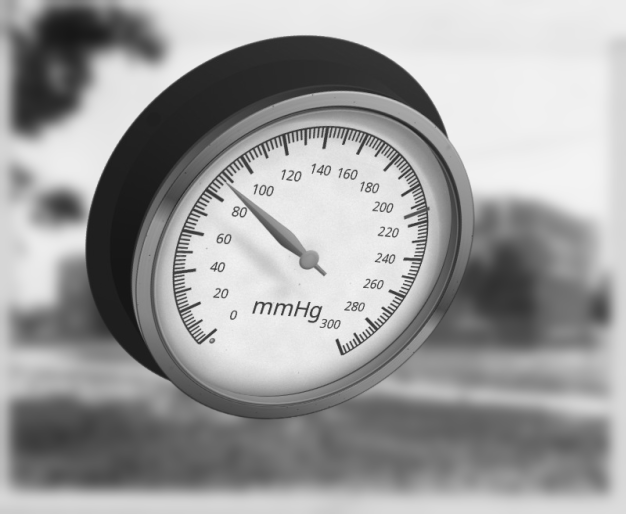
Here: 88
